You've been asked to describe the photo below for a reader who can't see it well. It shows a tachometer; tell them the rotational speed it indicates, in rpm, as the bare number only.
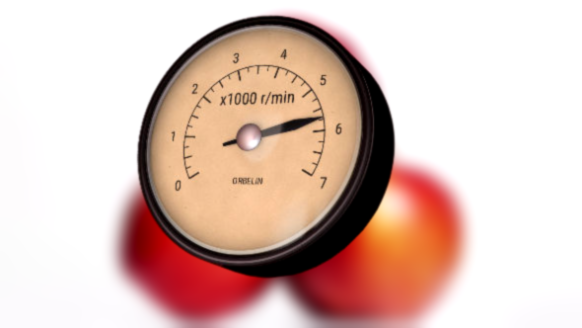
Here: 5750
